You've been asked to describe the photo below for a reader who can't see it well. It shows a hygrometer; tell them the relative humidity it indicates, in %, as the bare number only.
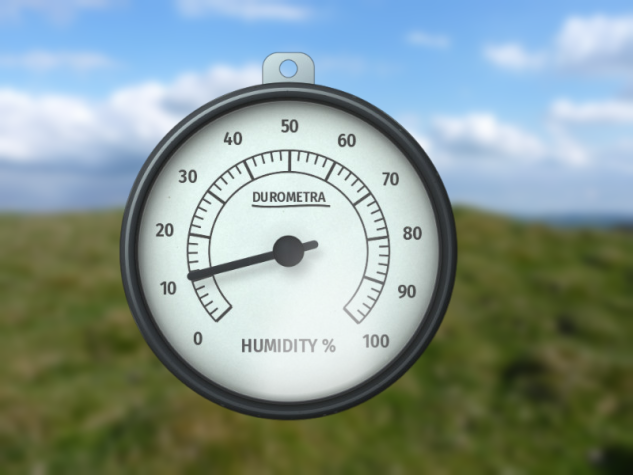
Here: 11
